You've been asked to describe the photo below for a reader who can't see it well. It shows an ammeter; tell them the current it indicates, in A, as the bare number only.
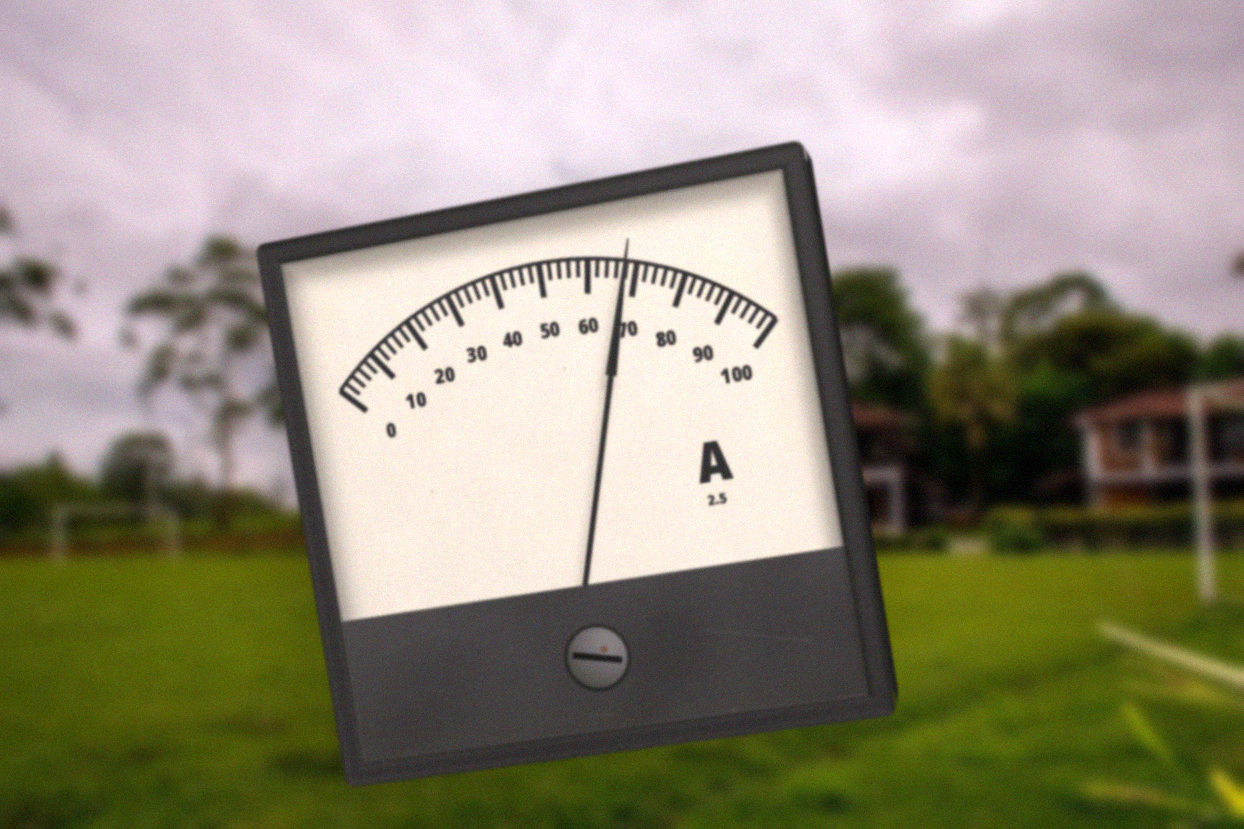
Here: 68
